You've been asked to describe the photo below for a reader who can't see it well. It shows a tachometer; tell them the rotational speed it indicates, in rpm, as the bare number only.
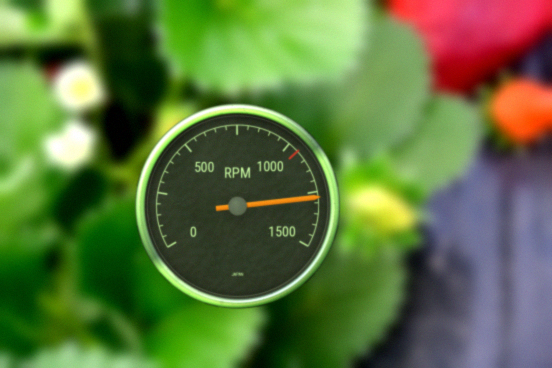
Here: 1275
